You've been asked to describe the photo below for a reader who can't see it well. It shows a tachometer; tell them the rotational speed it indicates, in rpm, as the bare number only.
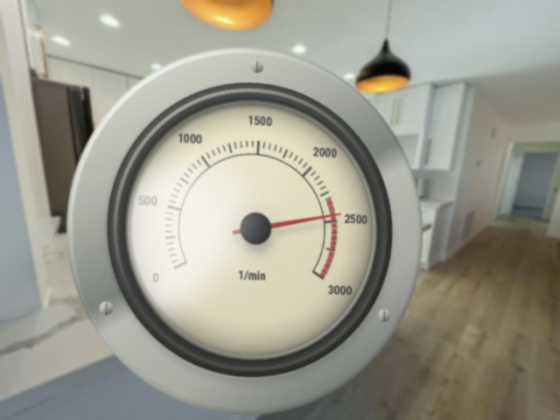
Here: 2450
